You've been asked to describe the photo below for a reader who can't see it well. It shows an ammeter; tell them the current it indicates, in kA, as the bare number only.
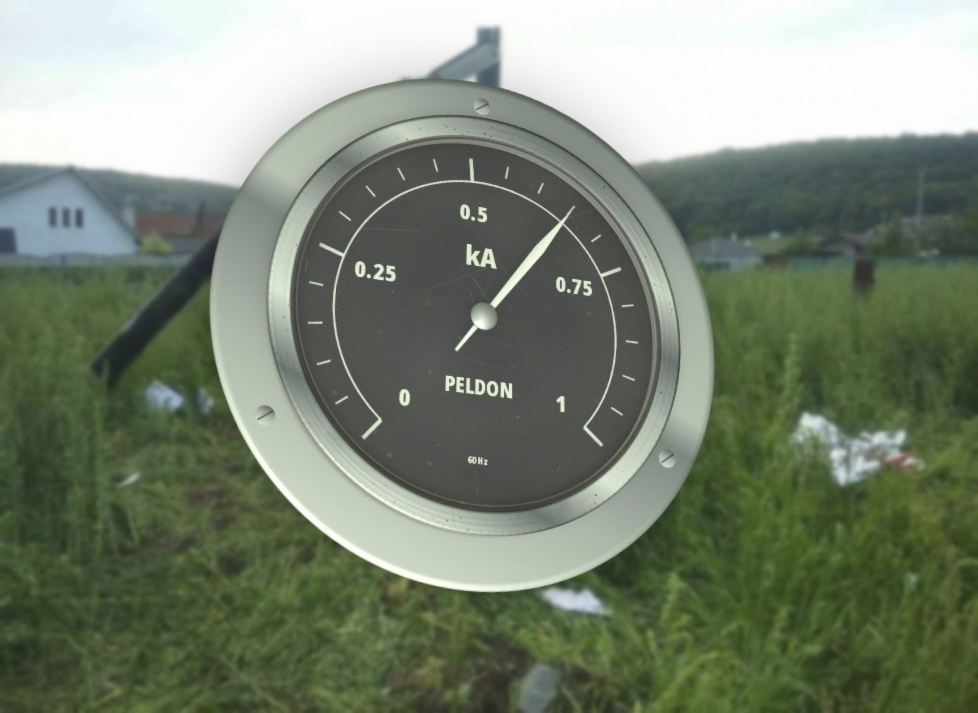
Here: 0.65
